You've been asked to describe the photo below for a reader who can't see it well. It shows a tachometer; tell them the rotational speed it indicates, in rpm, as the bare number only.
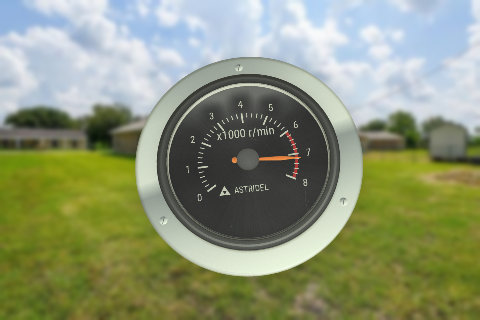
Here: 7200
